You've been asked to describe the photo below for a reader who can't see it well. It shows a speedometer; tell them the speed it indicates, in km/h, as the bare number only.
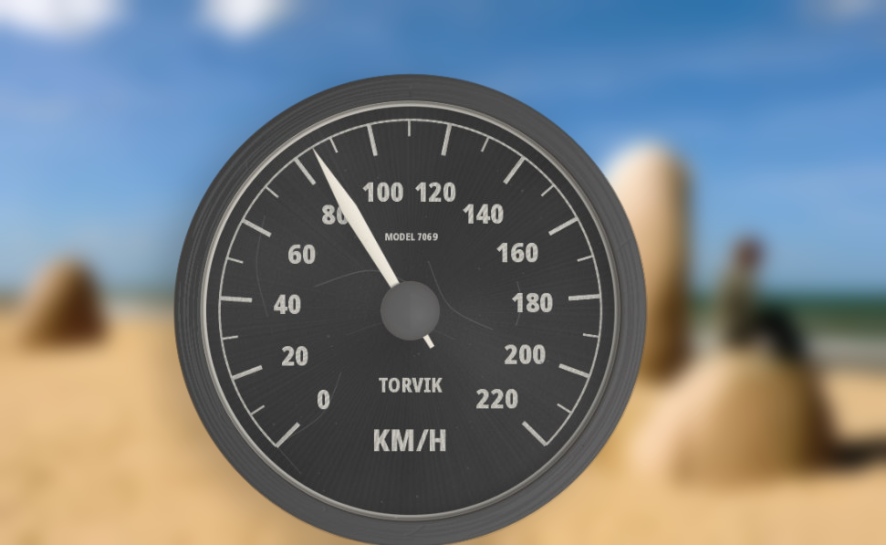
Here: 85
